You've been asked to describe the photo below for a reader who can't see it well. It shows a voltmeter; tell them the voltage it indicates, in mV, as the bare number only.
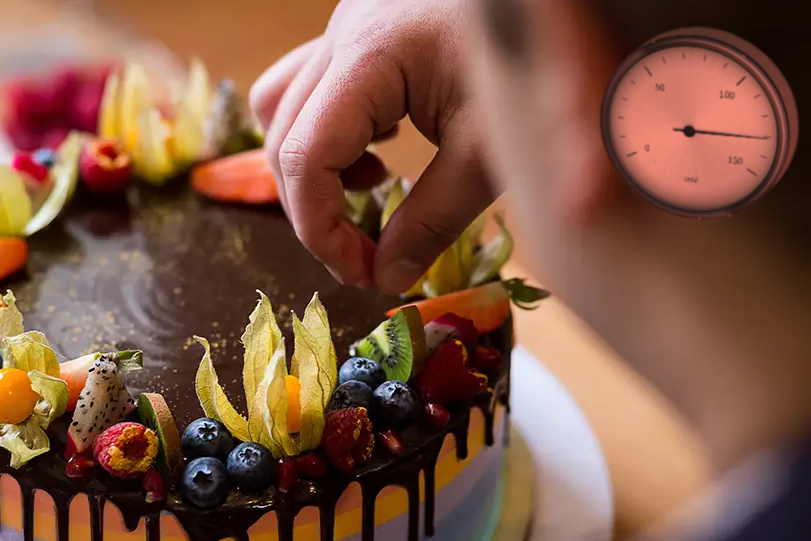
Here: 130
